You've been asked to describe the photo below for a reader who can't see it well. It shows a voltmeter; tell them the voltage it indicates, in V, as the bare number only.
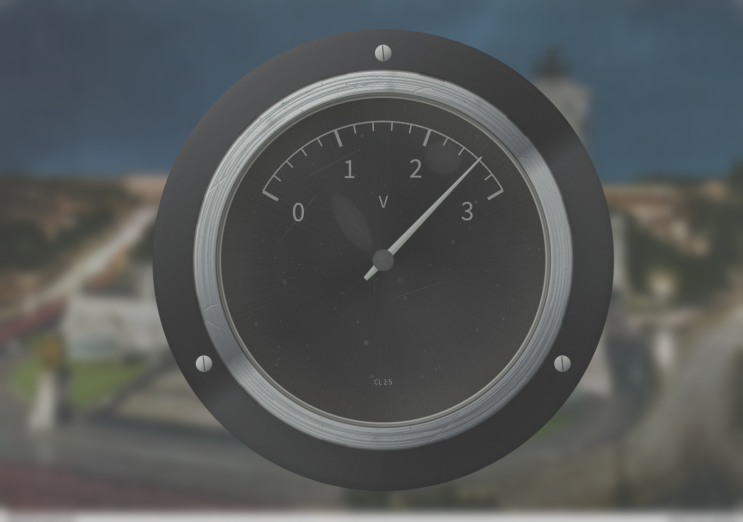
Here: 2.6
